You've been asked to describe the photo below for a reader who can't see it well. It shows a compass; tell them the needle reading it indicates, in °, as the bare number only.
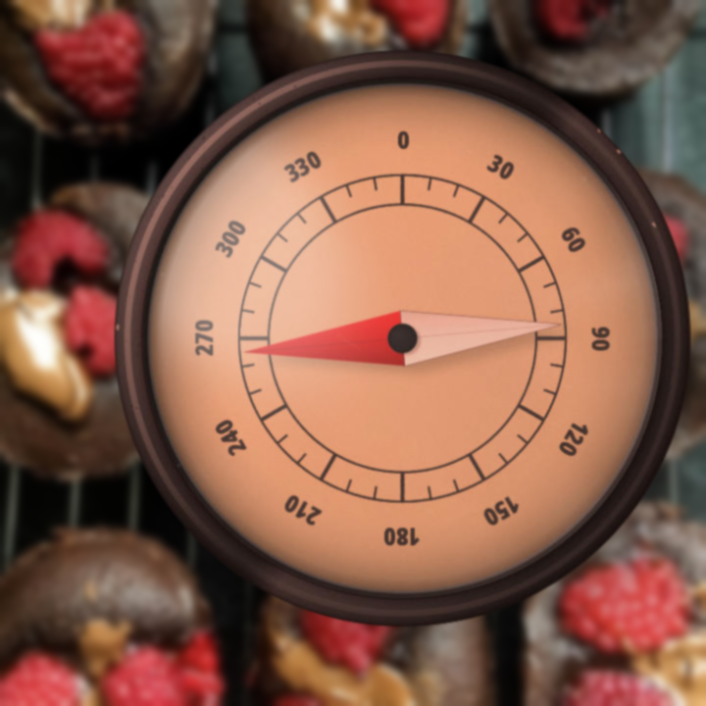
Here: 265
